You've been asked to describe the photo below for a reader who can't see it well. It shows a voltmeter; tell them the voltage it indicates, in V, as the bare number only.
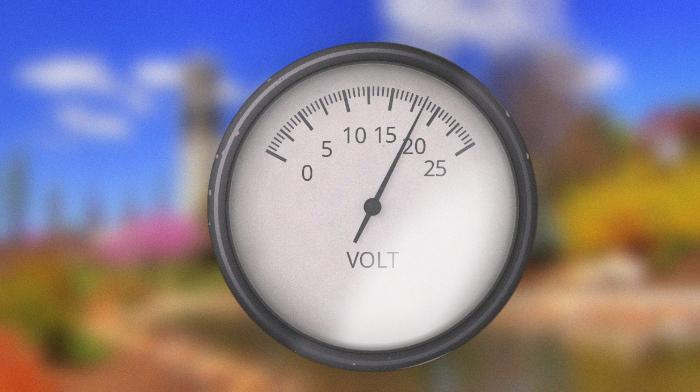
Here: 18.5
